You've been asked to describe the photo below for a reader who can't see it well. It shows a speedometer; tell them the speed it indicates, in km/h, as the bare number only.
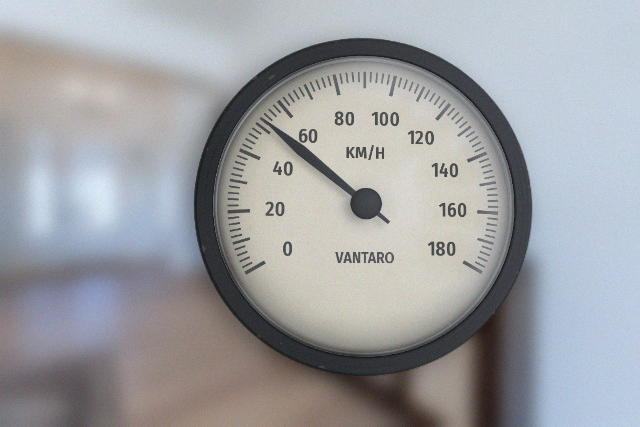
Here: 52
